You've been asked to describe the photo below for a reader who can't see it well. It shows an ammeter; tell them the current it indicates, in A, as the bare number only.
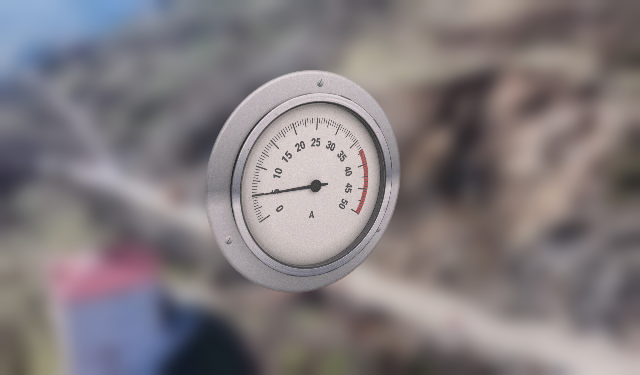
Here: 5
